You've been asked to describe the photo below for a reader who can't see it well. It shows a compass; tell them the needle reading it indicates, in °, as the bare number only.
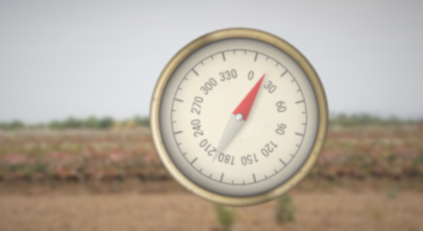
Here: 15
